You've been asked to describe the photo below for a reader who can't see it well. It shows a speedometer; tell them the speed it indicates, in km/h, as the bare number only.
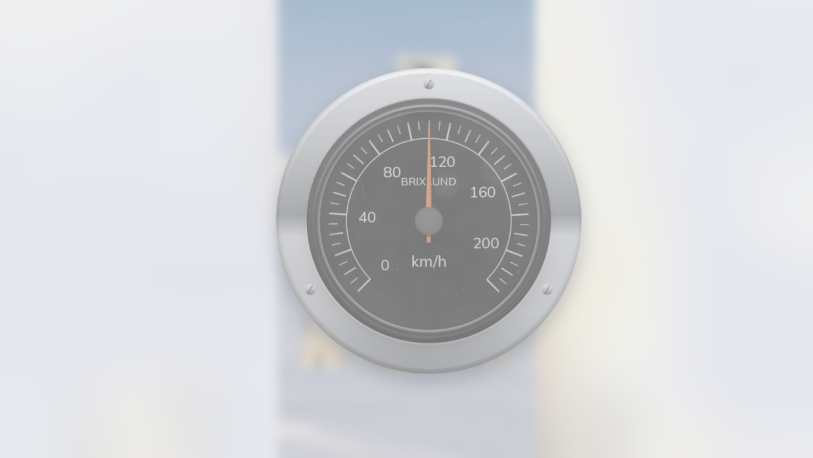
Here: 110
